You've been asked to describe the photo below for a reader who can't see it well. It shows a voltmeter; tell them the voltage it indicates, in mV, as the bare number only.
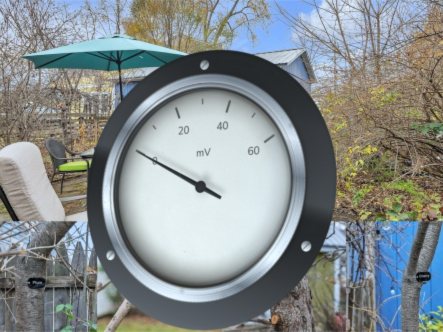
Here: 0
